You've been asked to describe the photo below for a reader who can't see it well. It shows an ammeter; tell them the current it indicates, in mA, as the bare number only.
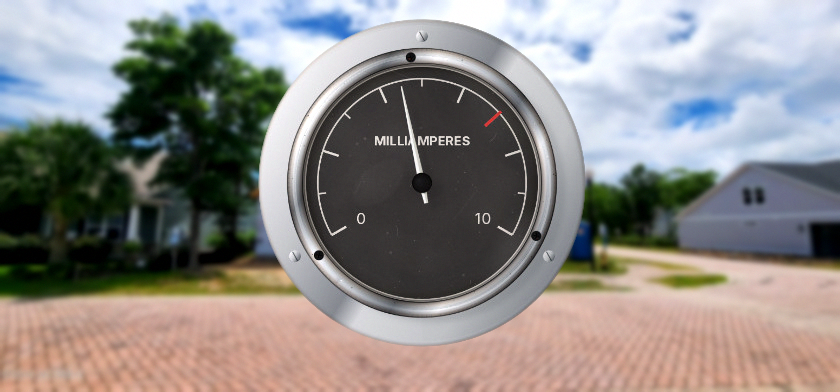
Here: 4.5
